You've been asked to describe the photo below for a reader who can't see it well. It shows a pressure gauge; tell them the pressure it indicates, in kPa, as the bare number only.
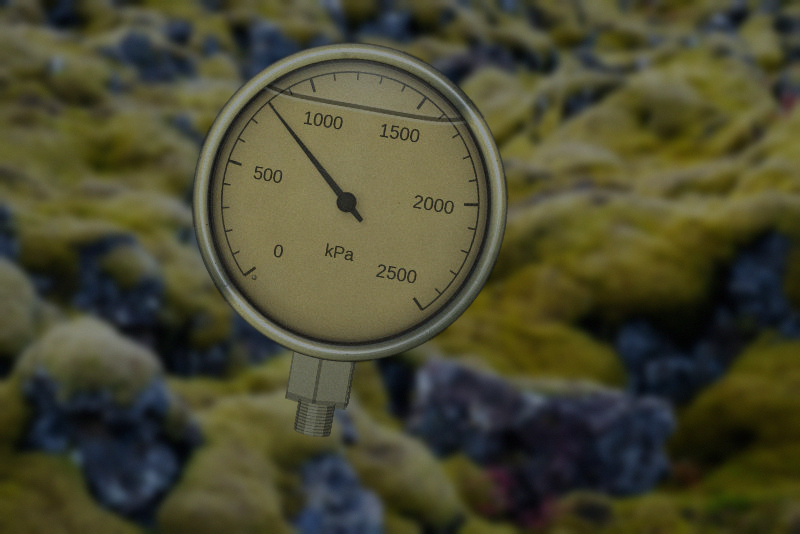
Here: 800
